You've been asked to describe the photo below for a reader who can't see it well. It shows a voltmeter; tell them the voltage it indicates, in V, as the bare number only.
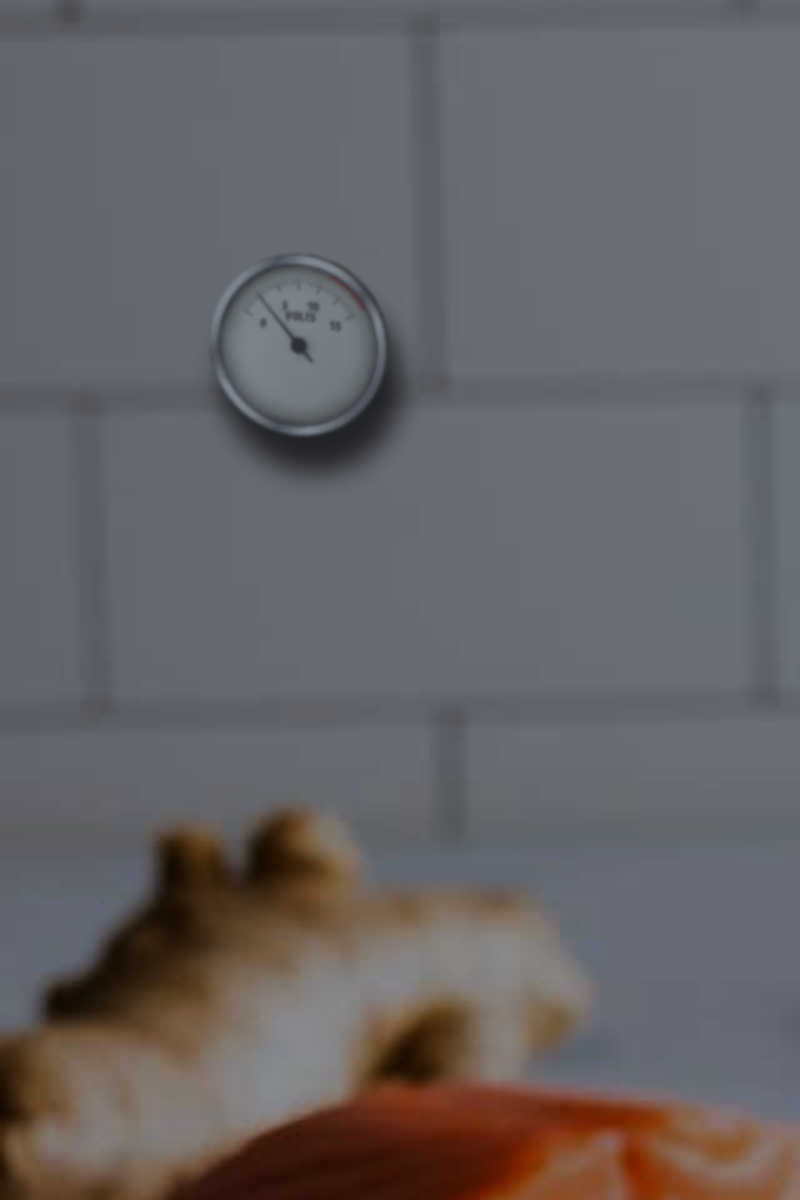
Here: 2.5
